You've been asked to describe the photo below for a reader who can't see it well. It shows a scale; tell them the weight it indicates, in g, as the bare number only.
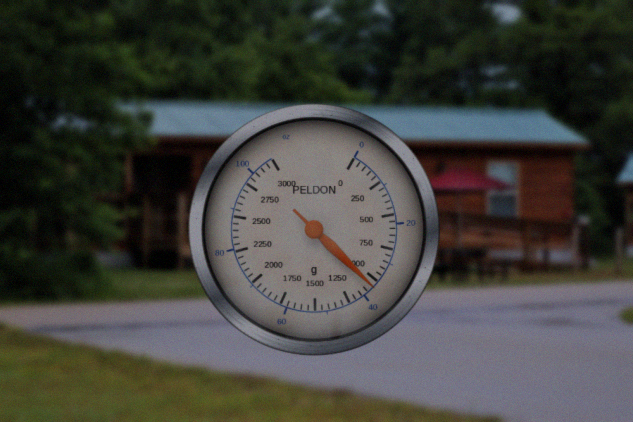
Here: 1050
